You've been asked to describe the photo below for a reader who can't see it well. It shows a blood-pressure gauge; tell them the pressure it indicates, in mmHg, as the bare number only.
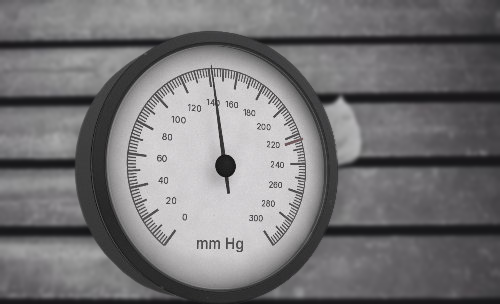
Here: 140
